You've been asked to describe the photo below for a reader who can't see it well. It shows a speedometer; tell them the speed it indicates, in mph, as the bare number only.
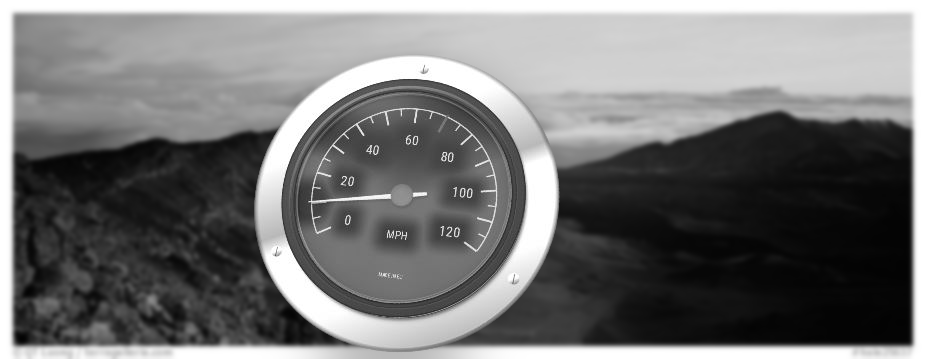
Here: 10
